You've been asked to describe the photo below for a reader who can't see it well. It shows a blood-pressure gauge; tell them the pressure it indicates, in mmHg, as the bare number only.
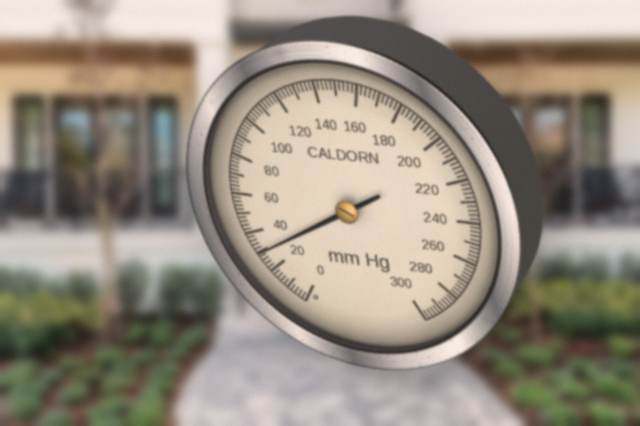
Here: 30
